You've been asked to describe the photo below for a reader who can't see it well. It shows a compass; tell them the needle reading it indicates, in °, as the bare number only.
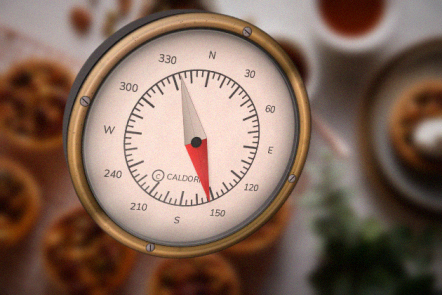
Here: 155
